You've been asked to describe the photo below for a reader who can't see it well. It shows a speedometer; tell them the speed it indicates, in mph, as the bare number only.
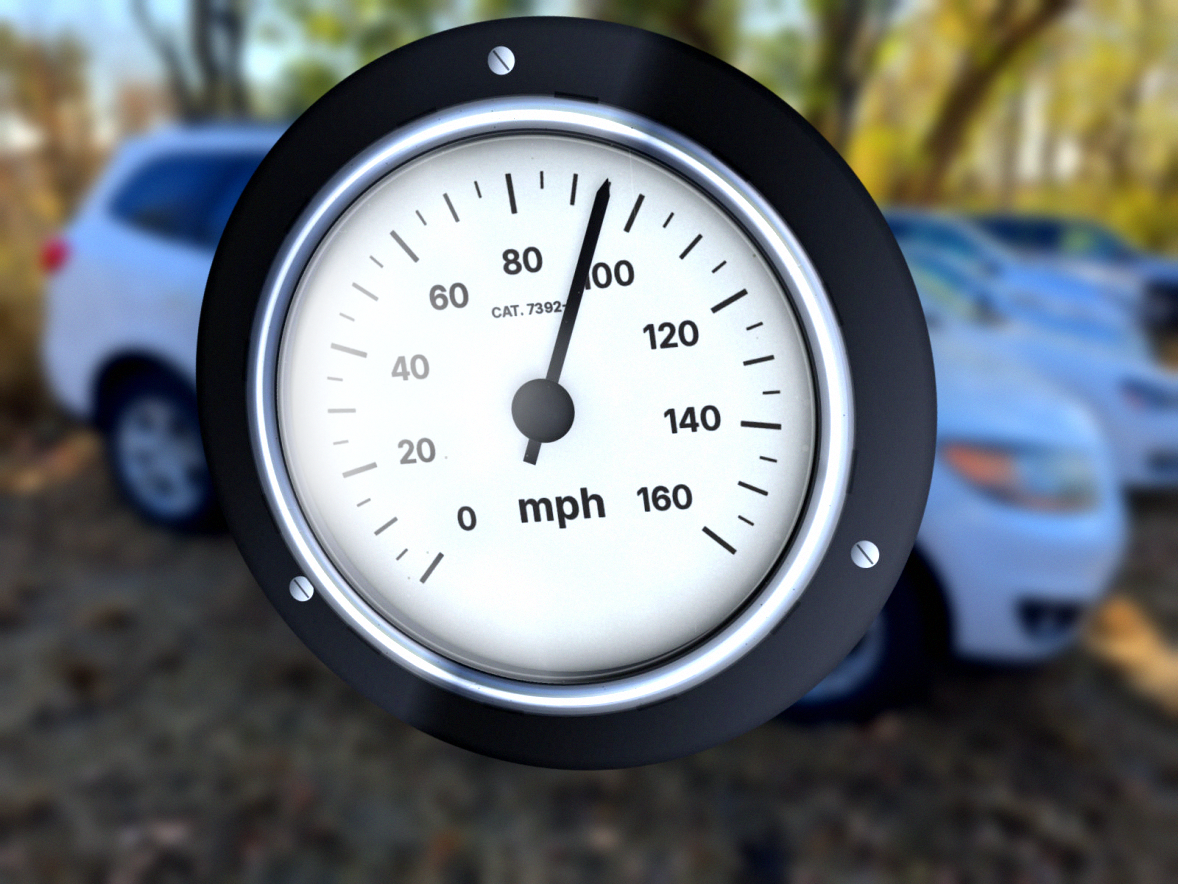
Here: 95
